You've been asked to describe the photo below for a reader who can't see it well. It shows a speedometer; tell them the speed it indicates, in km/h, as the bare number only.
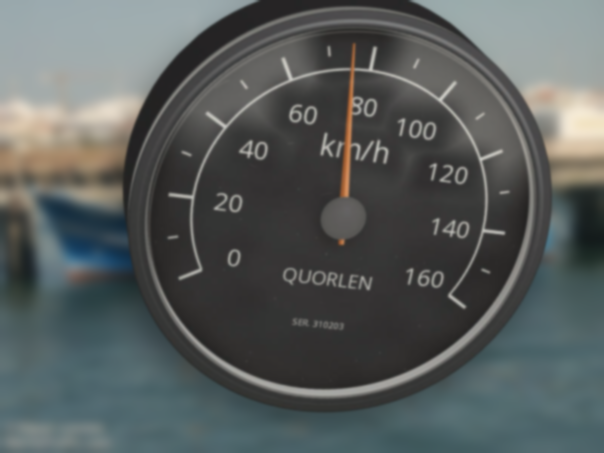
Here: 75
